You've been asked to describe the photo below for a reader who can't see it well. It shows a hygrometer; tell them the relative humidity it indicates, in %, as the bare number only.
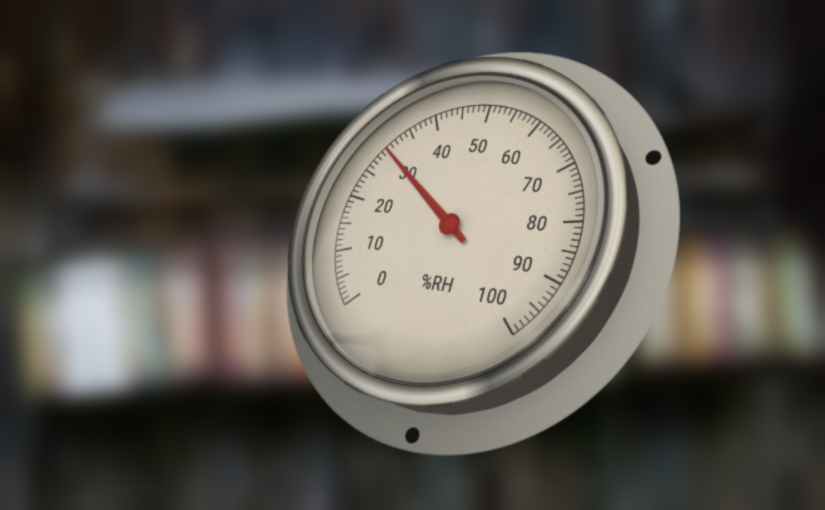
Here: 30
